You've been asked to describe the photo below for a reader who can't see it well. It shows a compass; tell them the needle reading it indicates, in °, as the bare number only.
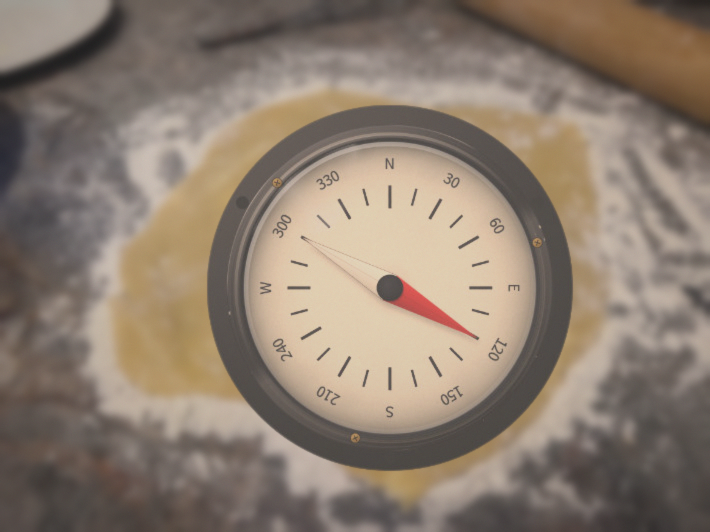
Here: 120
